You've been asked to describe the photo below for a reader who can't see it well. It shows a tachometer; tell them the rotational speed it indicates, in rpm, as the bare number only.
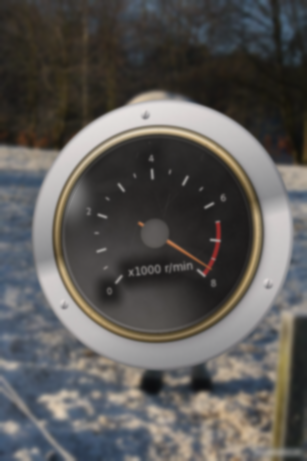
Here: 7750
